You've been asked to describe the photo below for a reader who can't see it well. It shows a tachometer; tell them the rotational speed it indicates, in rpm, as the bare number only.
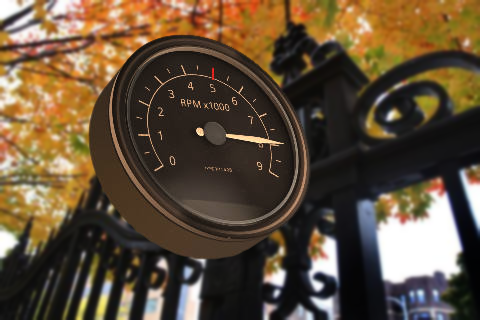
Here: 8000
